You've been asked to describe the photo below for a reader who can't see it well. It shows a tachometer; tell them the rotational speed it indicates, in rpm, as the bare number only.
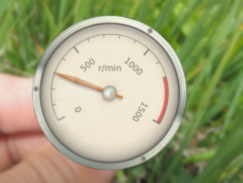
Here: 300
